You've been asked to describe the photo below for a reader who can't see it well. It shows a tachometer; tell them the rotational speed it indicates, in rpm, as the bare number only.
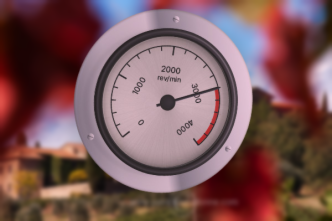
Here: 3000
